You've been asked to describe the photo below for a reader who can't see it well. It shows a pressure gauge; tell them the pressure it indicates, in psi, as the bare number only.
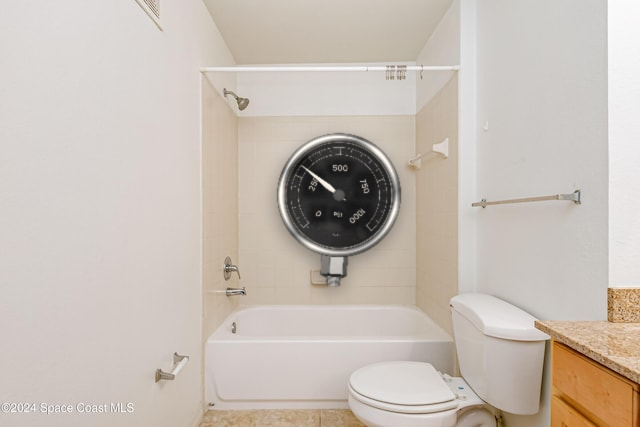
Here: 300
